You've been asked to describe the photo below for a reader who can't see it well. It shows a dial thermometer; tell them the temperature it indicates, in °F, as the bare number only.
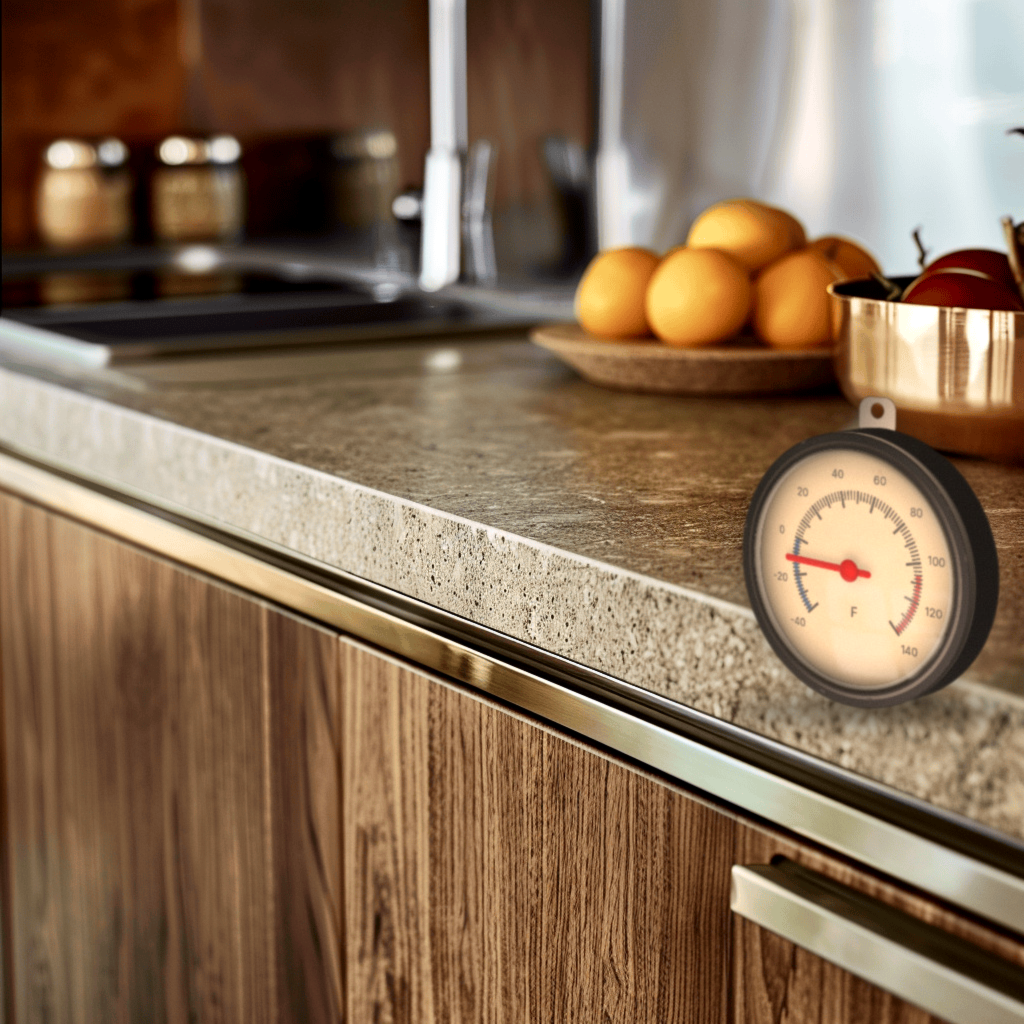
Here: -10
